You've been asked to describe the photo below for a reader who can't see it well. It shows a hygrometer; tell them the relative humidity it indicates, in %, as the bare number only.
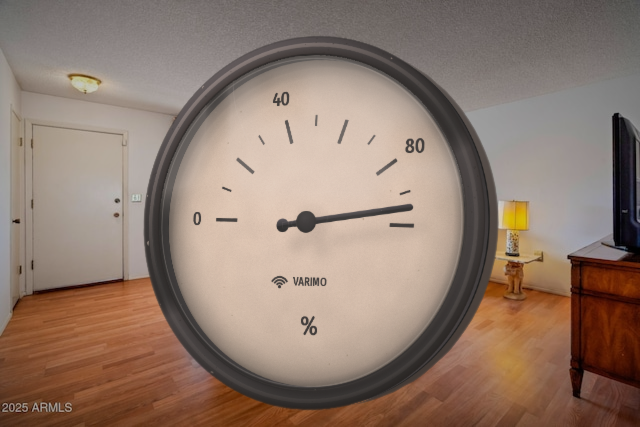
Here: 95
